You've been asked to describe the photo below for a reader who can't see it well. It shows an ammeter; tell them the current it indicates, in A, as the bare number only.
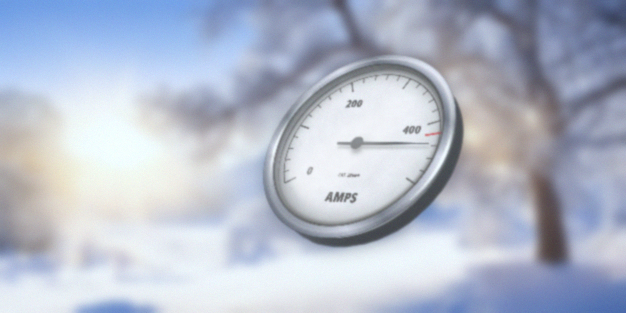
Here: 440
